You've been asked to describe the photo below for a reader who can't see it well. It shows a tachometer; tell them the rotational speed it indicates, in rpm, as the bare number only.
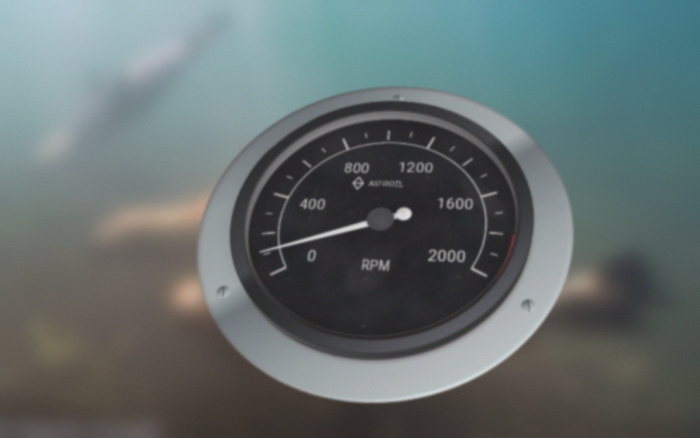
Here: 100
